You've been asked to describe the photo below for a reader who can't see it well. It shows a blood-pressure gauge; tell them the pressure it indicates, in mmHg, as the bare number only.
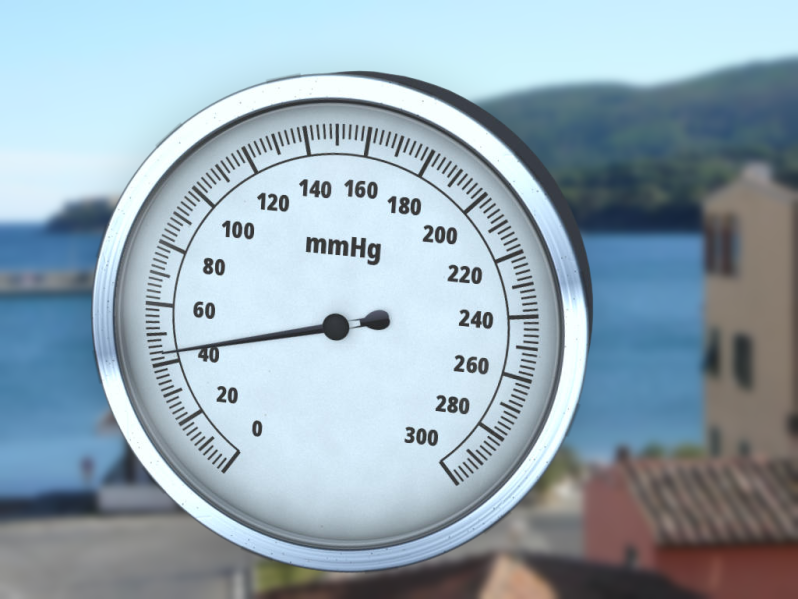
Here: 44
